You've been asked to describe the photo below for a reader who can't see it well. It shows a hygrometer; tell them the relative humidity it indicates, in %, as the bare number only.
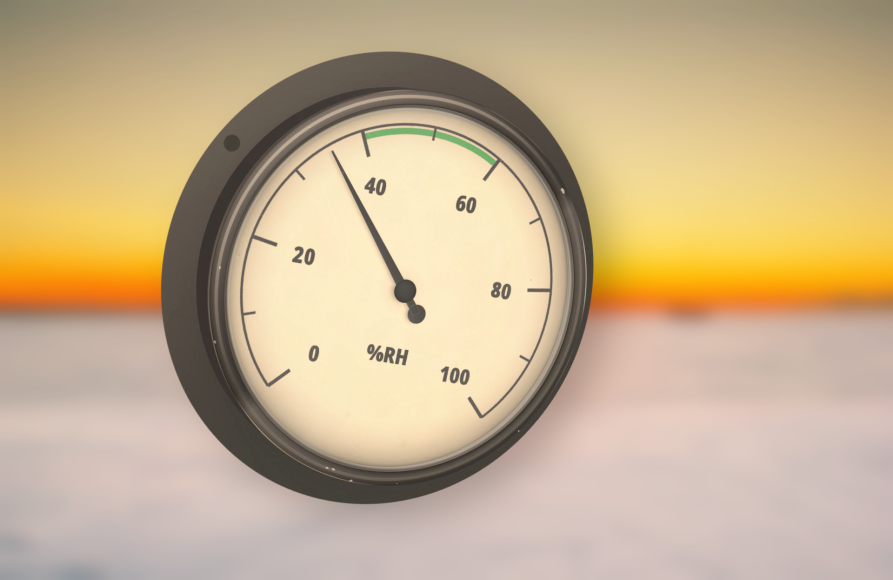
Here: 35
